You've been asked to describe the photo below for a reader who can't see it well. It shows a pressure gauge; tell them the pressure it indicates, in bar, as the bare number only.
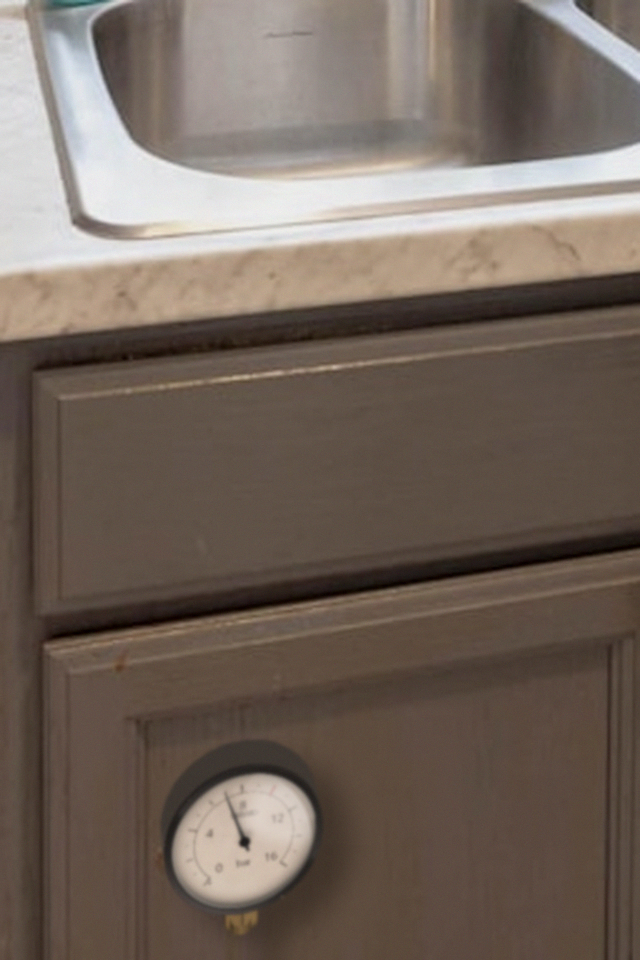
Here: 7
